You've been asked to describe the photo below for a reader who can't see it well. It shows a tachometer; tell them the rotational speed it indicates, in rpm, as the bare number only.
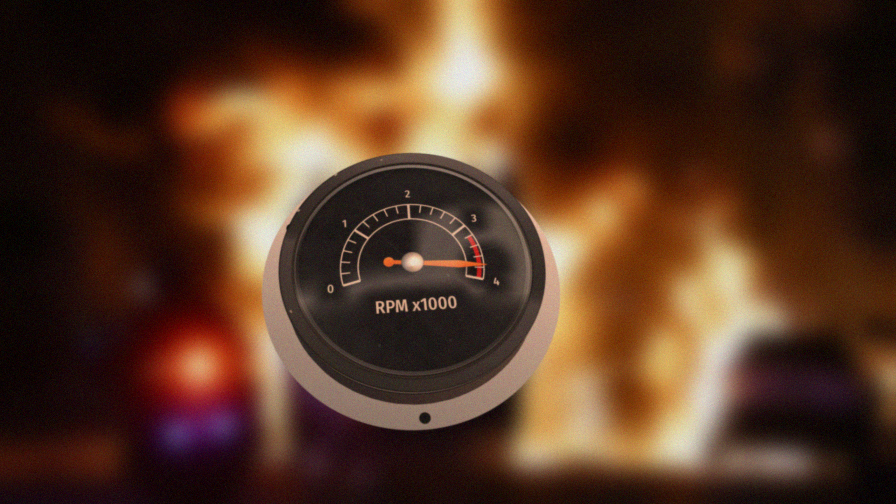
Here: 3800
